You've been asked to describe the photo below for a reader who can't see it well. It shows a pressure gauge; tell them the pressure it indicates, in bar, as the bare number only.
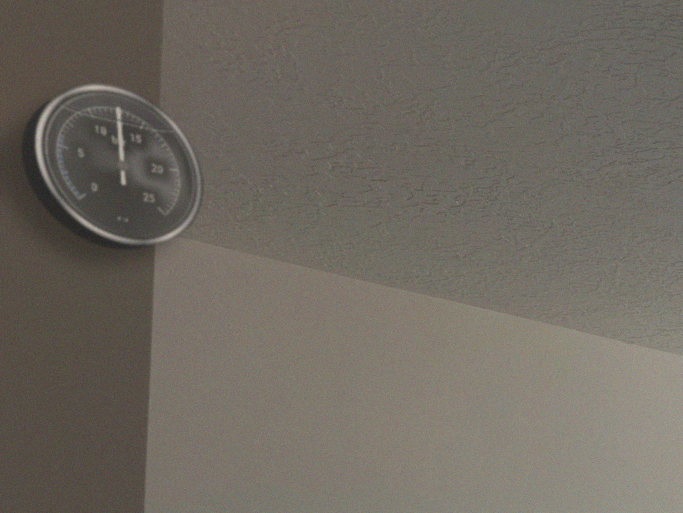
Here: 12.5
